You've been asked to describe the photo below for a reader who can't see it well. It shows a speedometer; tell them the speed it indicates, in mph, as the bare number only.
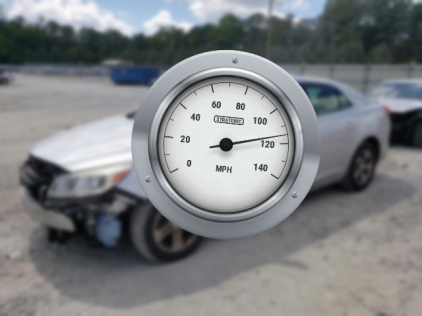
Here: 115
